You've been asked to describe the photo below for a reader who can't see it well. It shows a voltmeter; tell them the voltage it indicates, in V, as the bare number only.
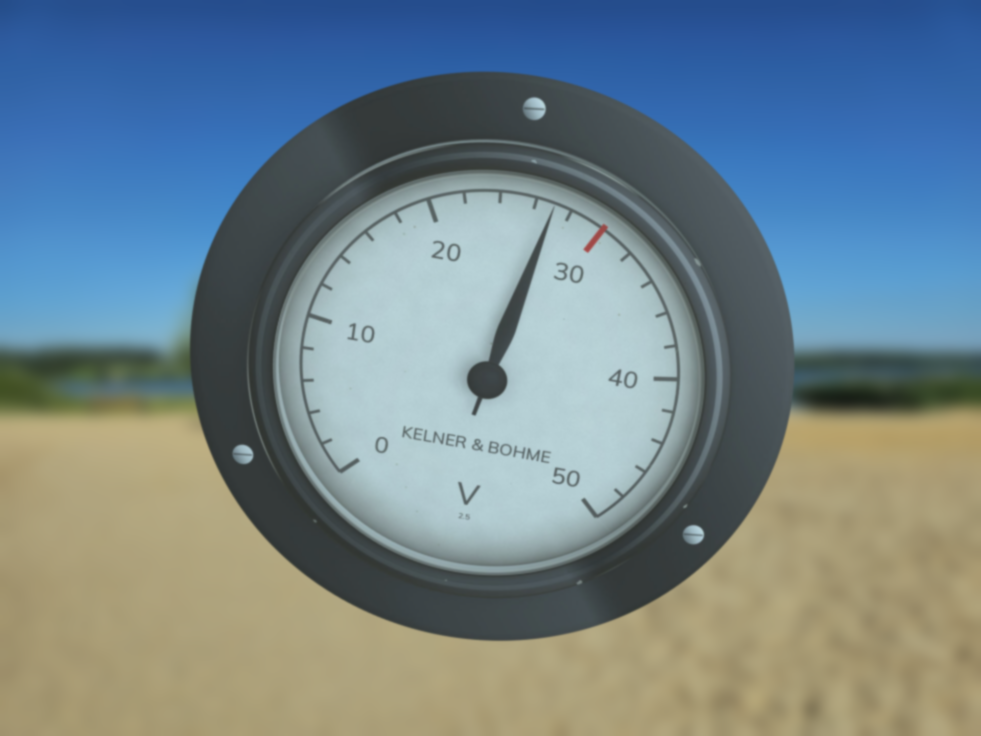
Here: 27
